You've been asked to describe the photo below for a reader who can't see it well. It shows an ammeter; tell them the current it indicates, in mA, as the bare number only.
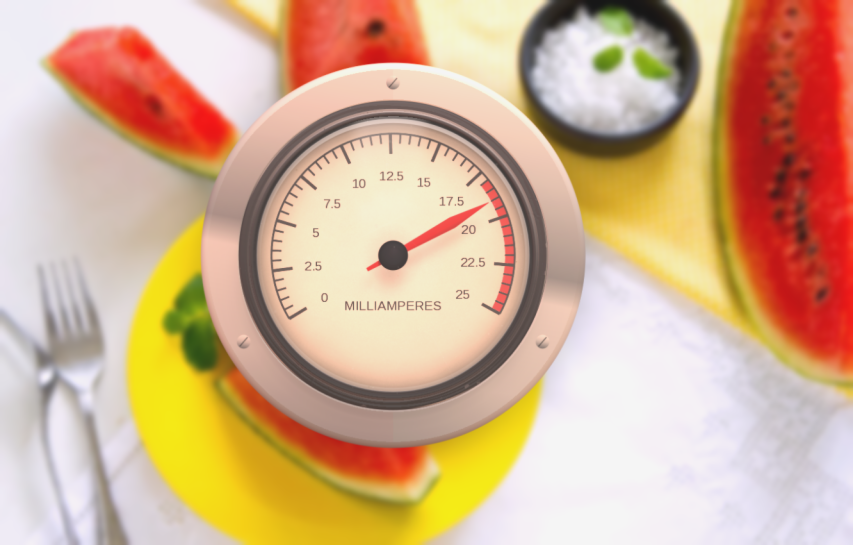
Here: 19
